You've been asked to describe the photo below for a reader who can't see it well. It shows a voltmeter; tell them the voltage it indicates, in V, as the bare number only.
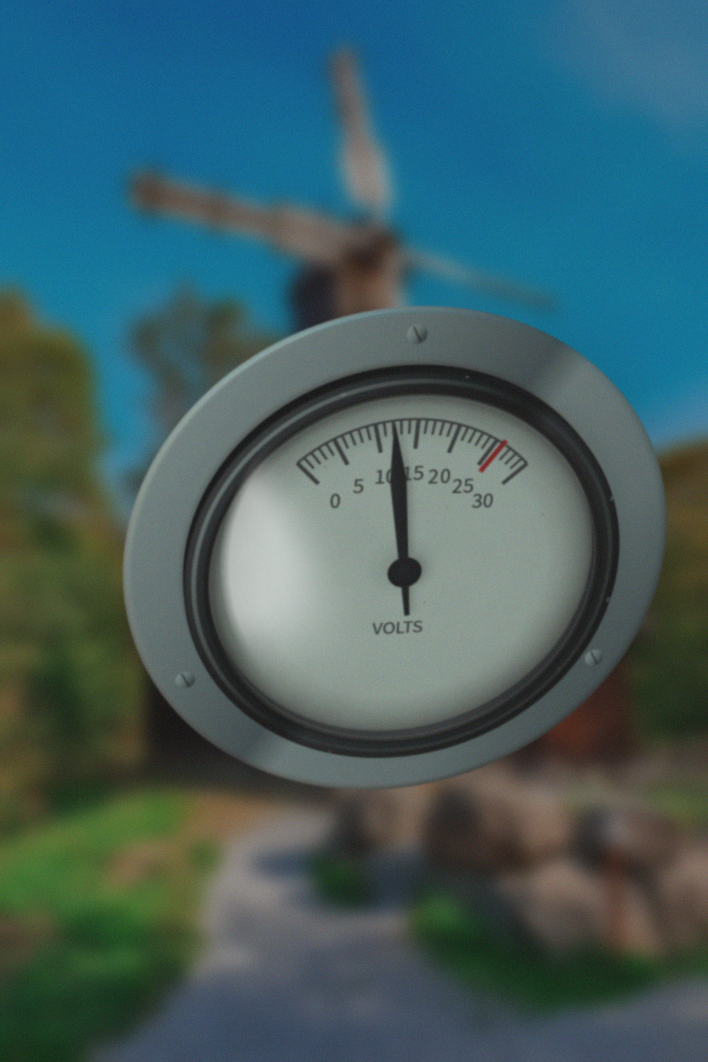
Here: 12
